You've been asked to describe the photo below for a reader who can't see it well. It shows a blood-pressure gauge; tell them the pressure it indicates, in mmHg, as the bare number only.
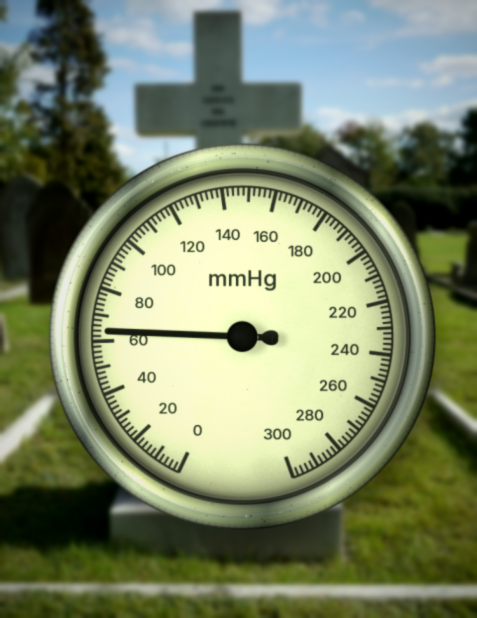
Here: 64
